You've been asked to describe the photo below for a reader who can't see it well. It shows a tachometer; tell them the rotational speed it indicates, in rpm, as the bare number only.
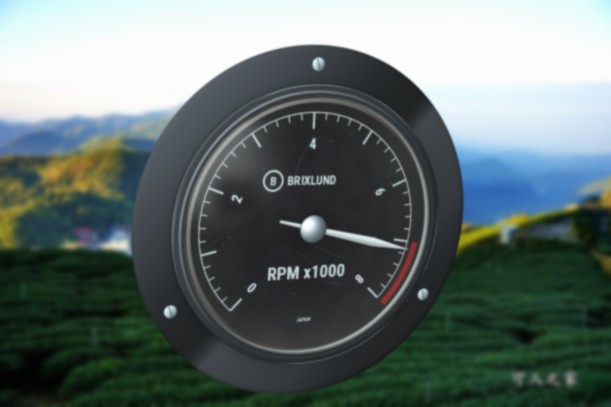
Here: 7100
